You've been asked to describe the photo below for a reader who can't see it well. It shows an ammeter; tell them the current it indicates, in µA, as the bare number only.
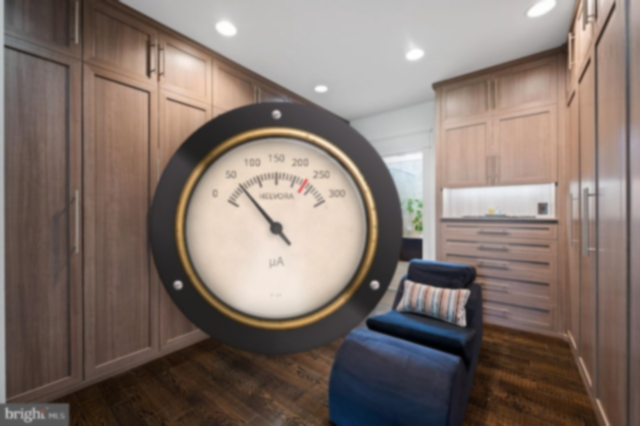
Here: 50
